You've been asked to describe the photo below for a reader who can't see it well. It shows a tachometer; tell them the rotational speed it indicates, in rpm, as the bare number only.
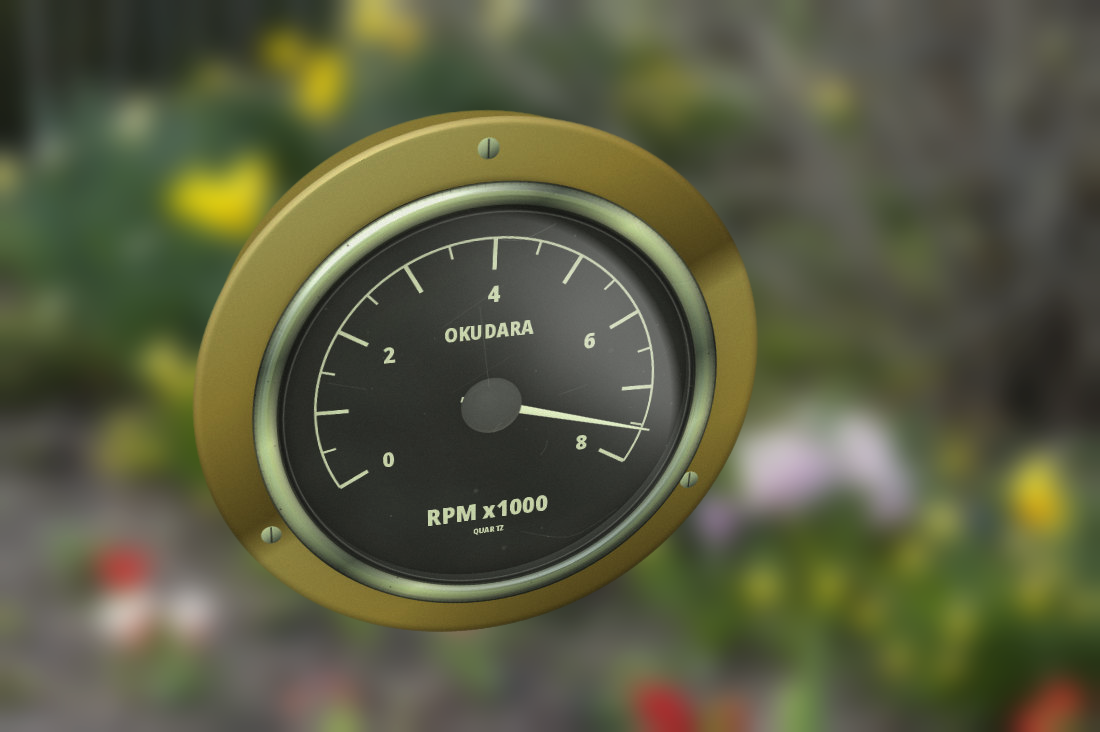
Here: 7500
